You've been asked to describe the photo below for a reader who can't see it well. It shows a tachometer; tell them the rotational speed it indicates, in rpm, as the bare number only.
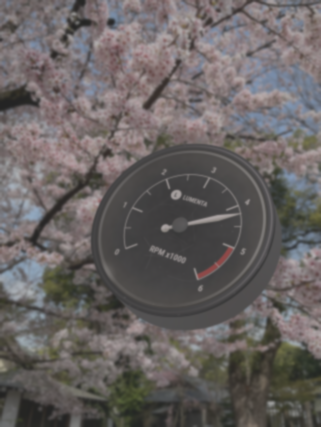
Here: 4250
